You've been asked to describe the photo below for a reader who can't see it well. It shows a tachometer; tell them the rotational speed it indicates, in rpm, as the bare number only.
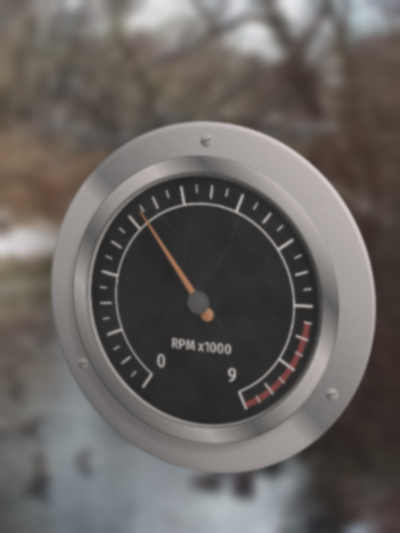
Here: 3250
